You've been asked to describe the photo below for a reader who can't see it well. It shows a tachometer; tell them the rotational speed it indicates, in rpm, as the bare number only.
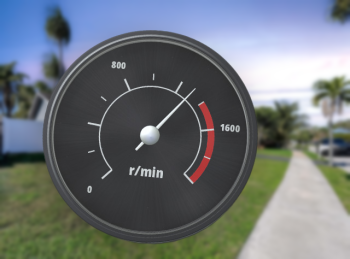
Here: 1300
